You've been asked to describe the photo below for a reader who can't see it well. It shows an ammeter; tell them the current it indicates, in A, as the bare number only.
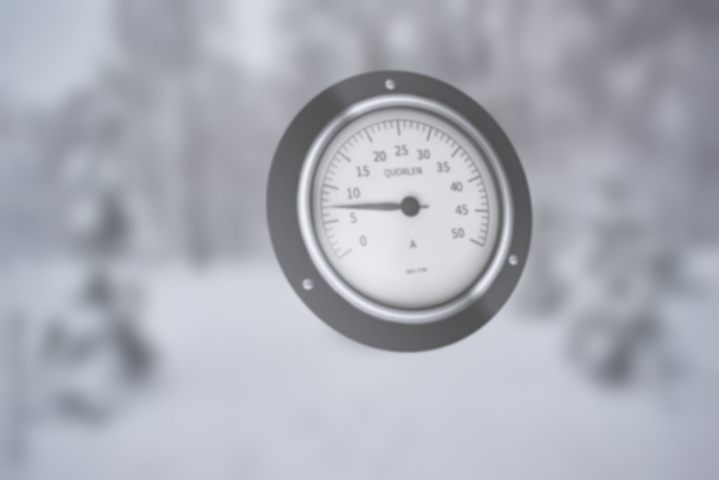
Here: 7
